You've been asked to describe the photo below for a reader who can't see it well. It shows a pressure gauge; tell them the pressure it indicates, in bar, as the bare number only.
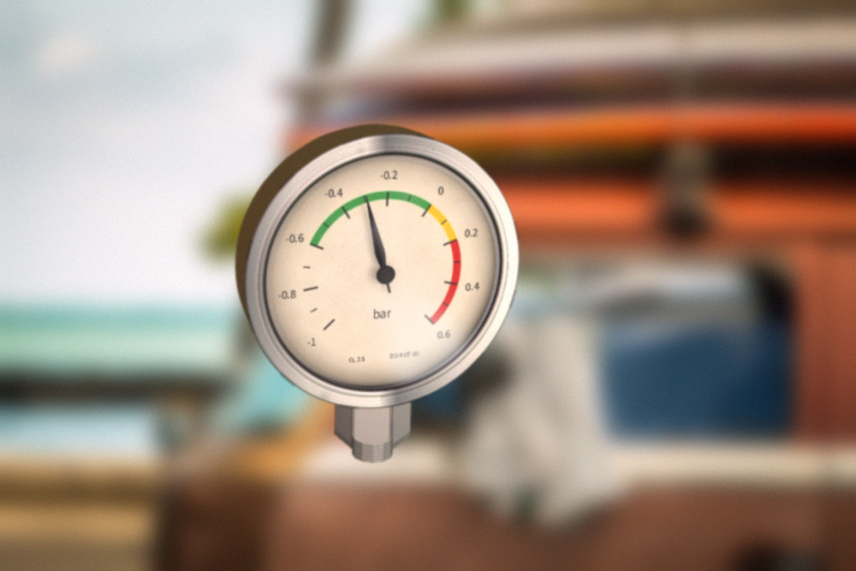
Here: -0.3
